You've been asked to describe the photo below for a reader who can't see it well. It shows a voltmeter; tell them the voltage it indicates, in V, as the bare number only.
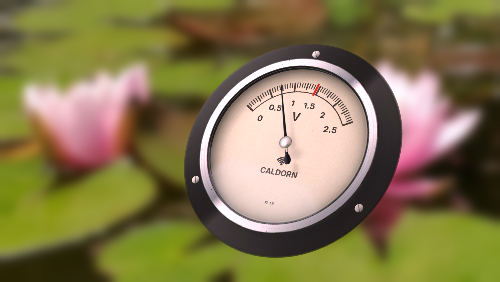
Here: 0.75
